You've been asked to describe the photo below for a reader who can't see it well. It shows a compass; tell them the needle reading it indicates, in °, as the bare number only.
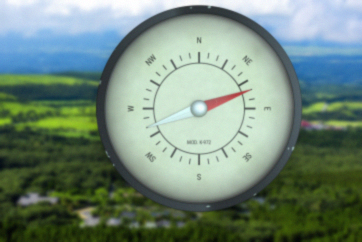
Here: 70
